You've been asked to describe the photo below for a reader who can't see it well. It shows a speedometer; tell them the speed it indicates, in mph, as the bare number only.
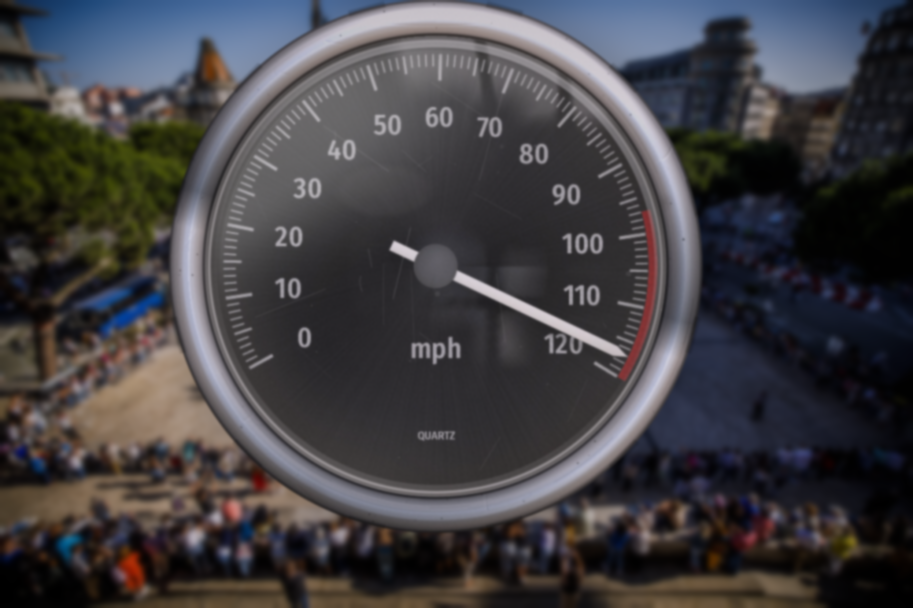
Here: 117
